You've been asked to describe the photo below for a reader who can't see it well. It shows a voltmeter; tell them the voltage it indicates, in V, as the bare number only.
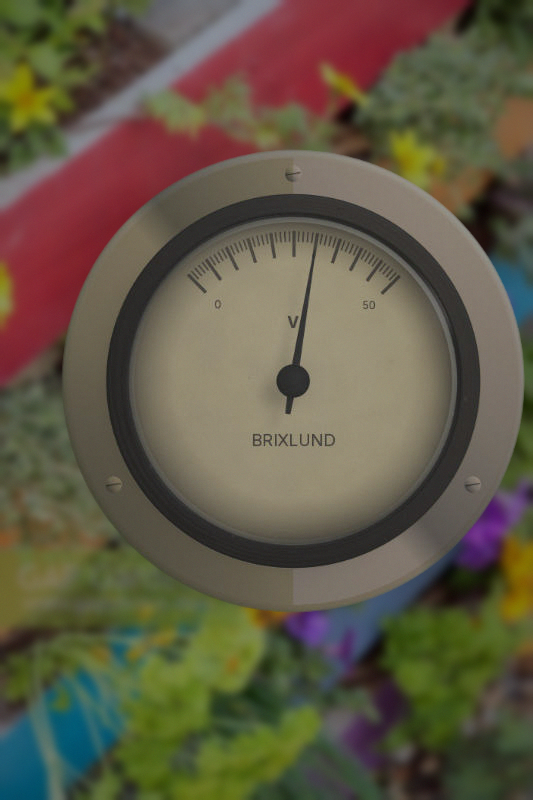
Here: 30
